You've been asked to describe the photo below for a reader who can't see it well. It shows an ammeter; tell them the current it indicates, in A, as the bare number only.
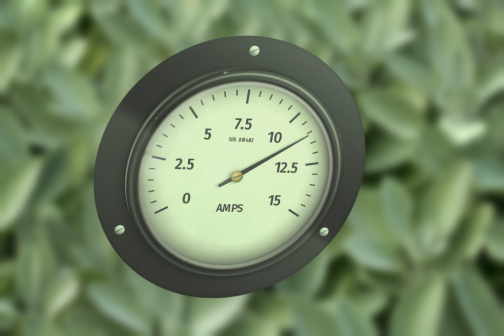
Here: 11
